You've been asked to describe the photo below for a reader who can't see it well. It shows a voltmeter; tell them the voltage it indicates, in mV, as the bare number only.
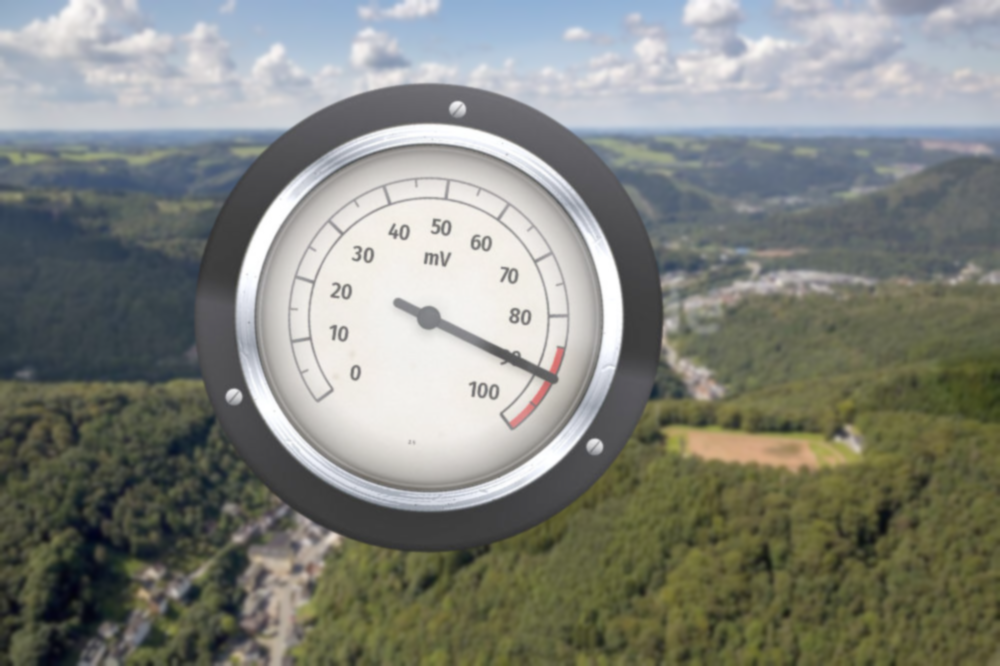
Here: 90
